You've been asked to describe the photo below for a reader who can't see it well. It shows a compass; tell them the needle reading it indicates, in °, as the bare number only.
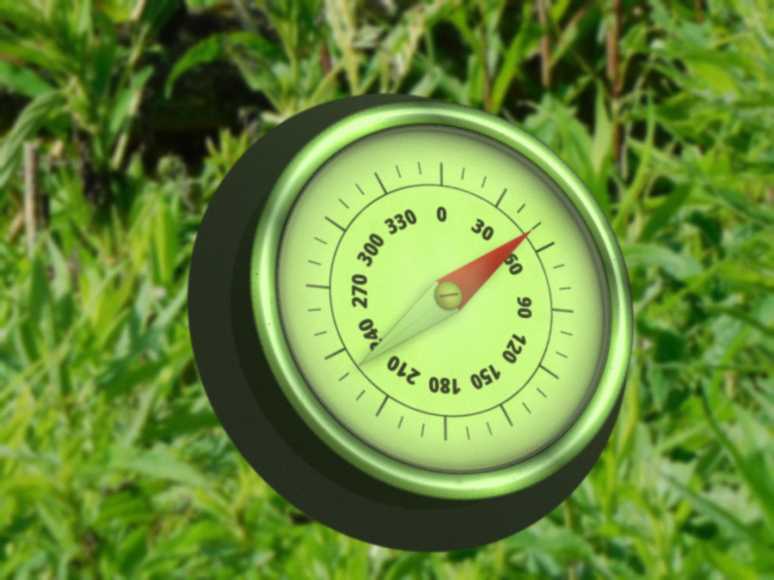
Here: 50
